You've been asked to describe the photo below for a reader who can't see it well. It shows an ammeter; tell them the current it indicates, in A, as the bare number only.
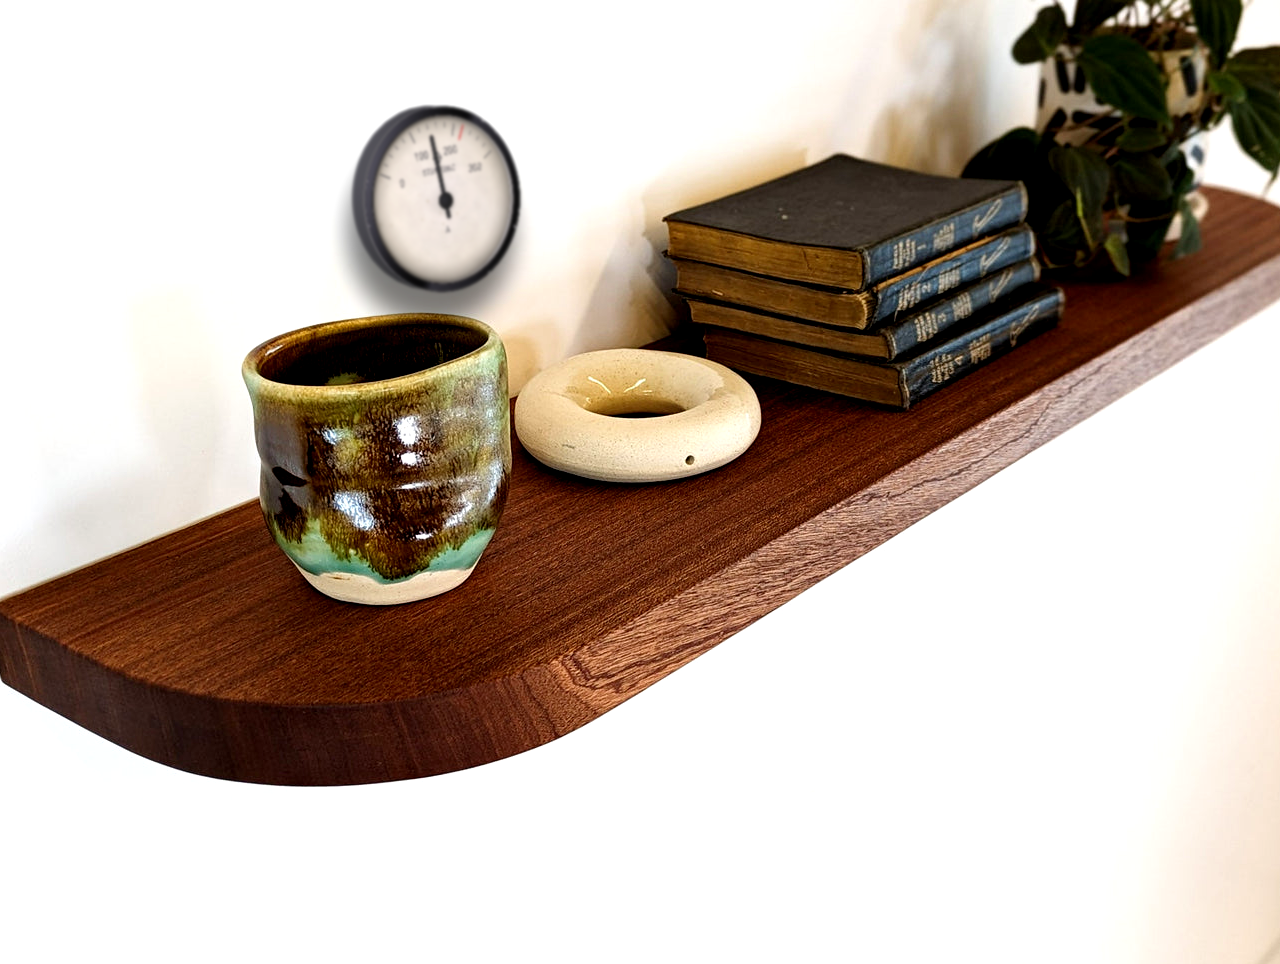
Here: 140
